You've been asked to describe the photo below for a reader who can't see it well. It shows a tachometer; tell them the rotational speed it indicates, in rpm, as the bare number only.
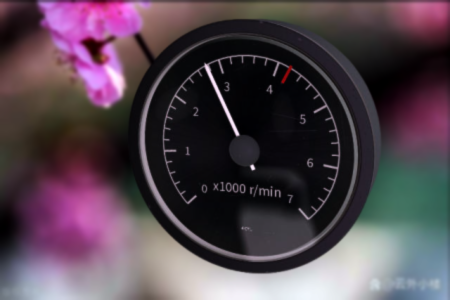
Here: 2800
